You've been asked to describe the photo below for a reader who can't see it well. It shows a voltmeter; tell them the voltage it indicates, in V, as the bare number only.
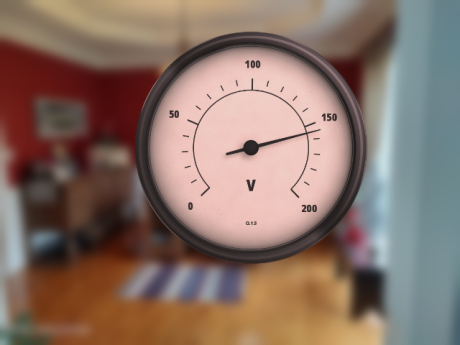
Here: 155
